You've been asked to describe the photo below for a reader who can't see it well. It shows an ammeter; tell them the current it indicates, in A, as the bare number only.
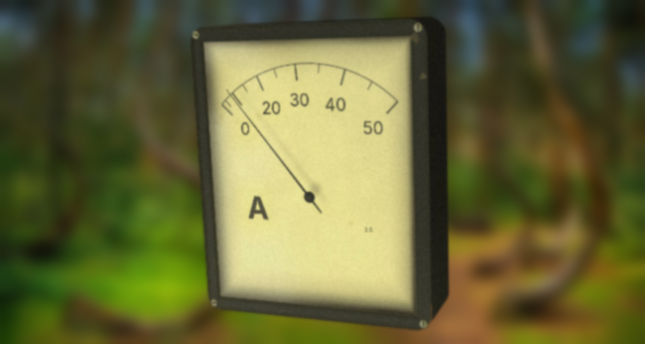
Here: 10
